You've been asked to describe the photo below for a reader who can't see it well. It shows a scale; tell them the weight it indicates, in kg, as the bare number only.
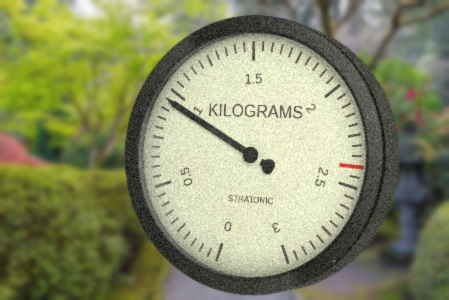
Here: 0.95
